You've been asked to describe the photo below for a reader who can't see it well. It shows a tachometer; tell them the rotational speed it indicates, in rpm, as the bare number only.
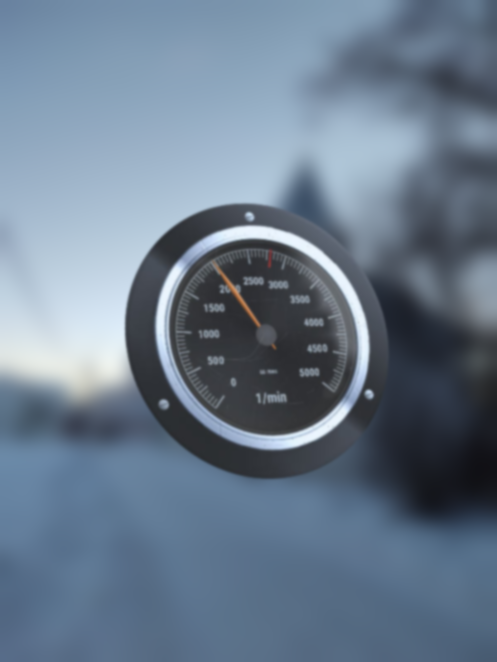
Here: 2000
